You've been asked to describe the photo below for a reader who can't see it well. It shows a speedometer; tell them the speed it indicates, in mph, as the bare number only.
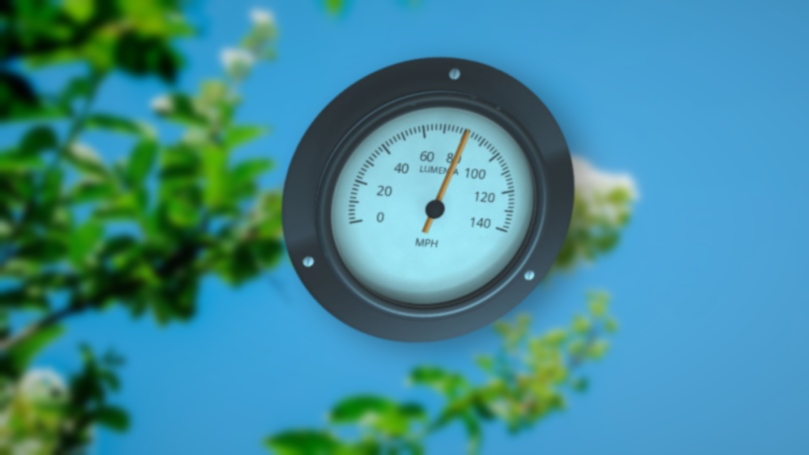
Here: 80
